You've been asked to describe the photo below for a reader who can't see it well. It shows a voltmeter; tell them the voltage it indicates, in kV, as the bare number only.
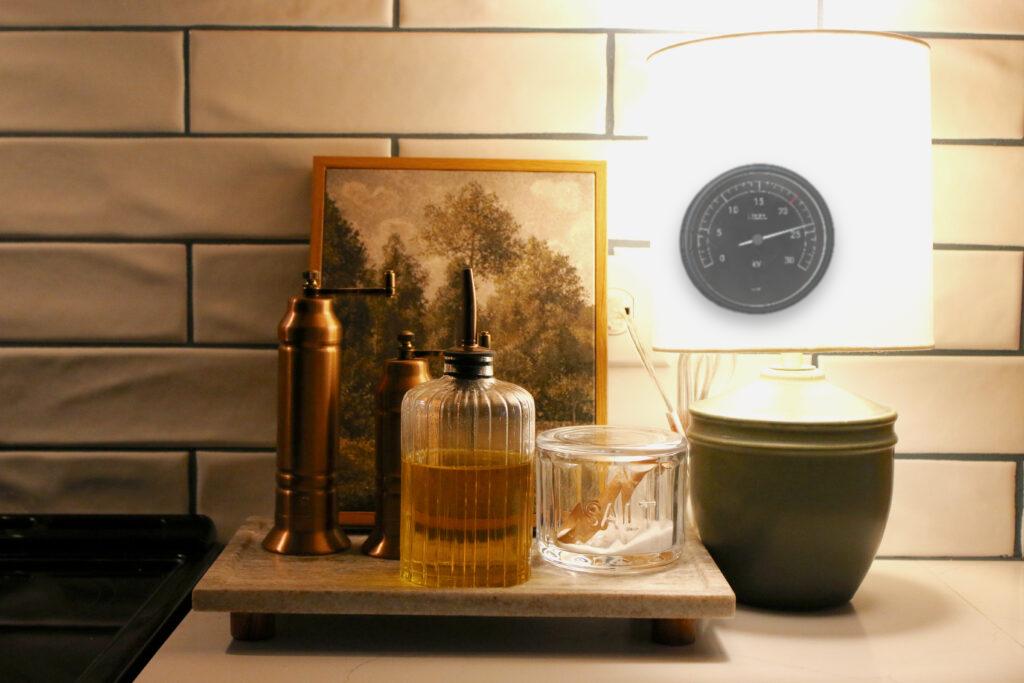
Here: 24
